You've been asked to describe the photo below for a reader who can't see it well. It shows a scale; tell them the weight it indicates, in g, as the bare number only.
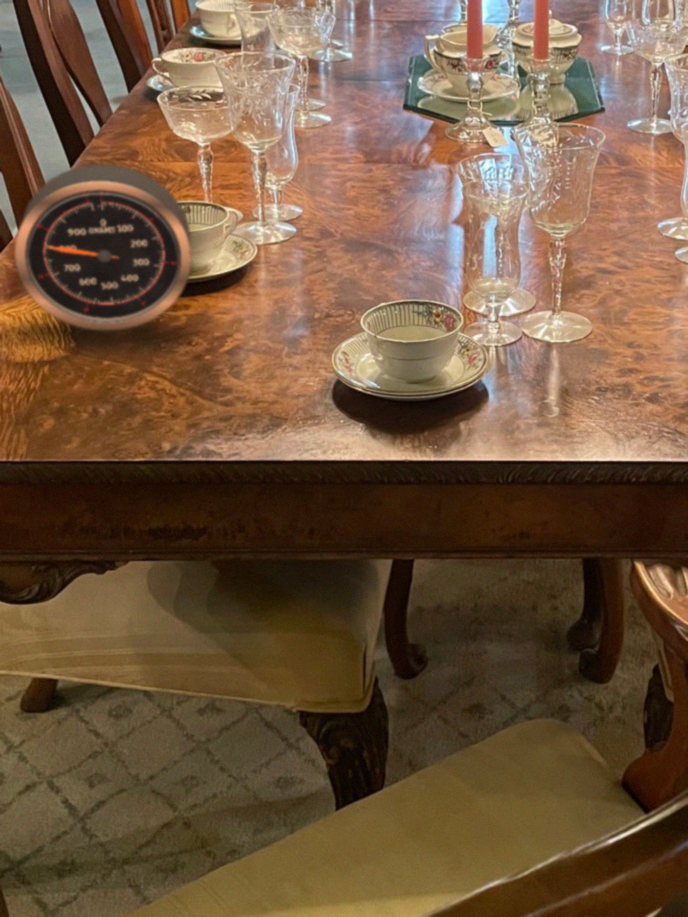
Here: 800
